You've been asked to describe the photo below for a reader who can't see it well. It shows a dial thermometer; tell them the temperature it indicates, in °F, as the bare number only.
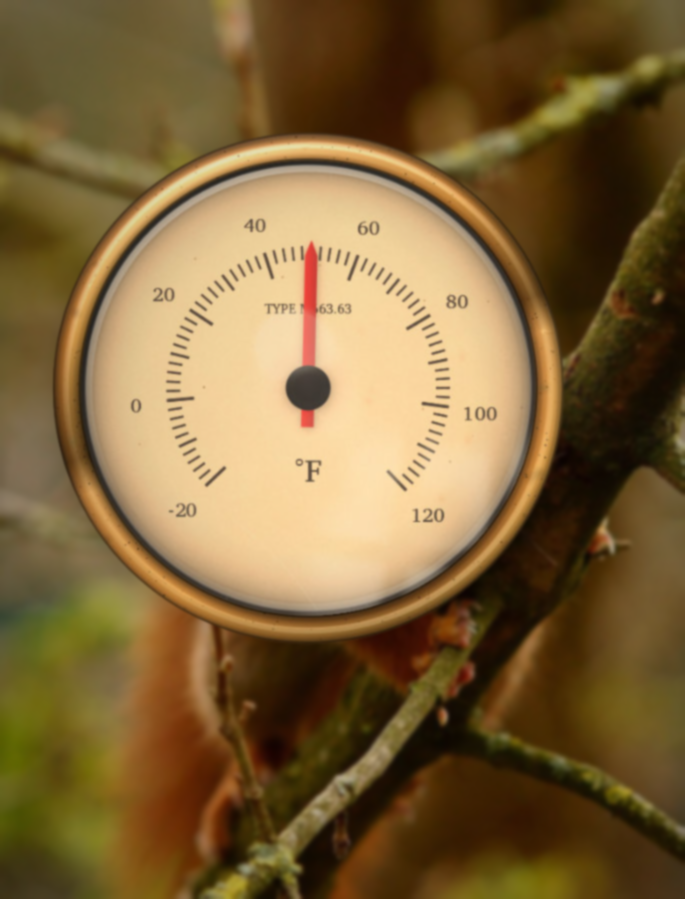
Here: 50
